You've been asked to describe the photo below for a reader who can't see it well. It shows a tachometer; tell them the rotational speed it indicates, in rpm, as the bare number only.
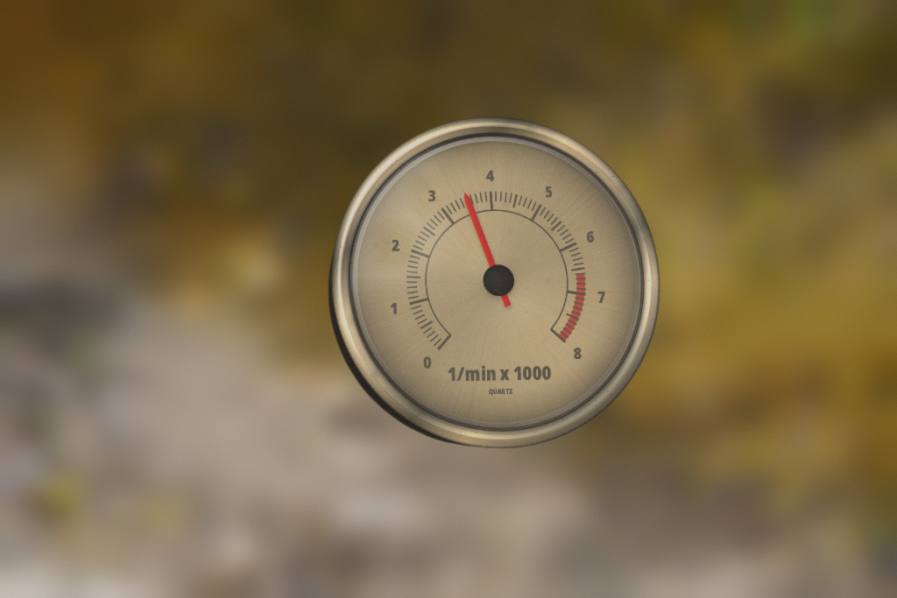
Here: 3500
